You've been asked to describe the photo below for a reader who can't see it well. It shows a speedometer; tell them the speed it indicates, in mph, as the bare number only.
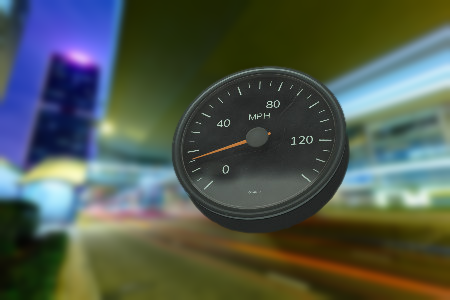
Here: 15
